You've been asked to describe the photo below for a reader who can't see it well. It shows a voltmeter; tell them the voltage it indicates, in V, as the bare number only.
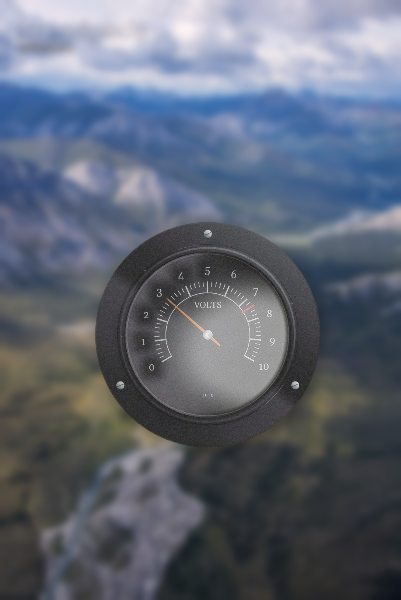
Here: 3
